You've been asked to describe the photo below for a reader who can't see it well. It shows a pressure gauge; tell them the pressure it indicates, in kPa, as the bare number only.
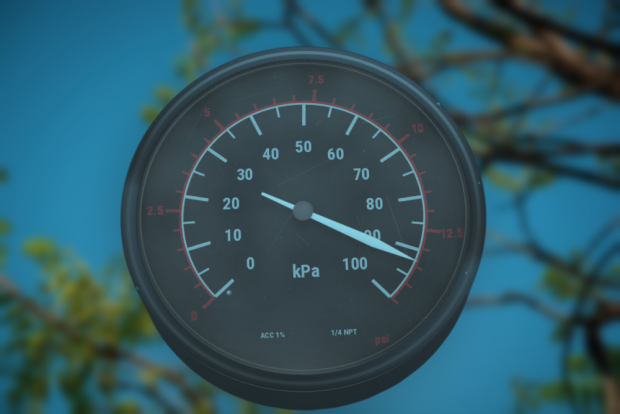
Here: 92.5
